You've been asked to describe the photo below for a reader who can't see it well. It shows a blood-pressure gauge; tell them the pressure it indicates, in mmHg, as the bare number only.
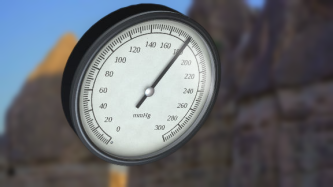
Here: 180
